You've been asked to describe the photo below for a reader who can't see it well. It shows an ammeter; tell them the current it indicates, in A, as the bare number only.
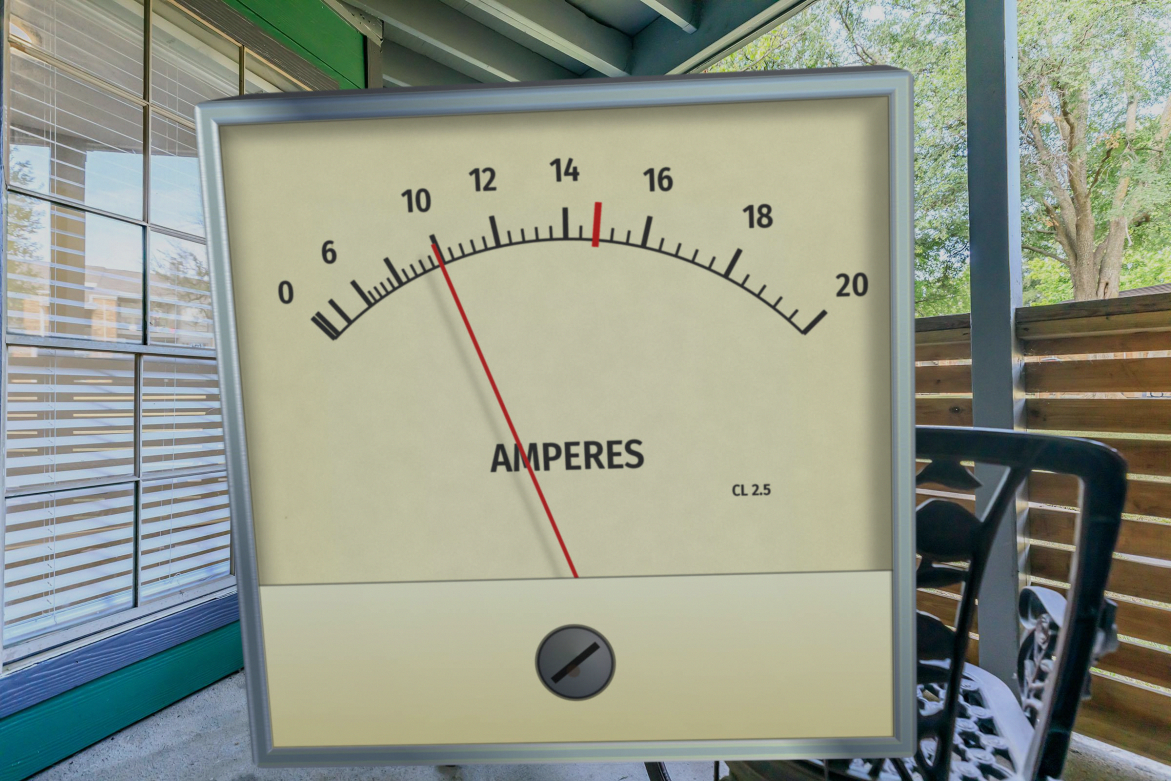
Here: 10
